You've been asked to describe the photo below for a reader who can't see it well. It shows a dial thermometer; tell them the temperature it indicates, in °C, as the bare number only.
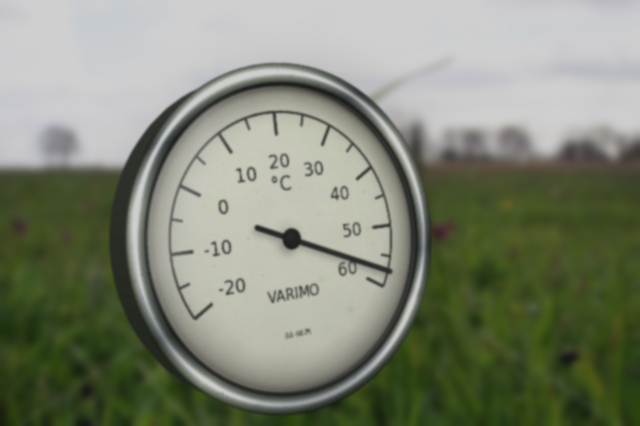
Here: 57.5
